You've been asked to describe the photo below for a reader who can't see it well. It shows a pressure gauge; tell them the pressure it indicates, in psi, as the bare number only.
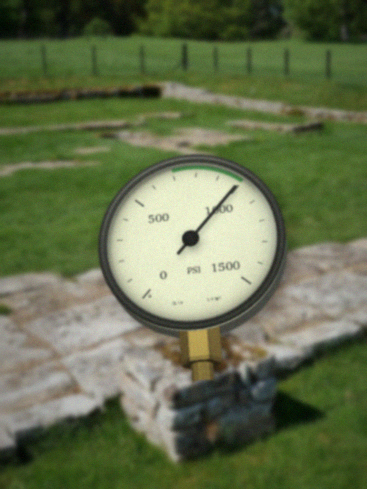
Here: 1000
